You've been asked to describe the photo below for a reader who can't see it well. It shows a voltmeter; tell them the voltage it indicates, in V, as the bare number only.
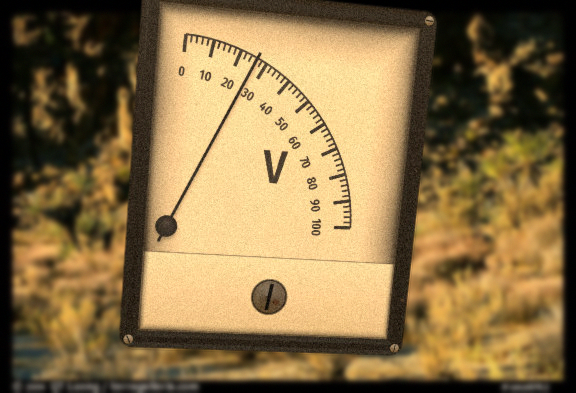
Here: 26
